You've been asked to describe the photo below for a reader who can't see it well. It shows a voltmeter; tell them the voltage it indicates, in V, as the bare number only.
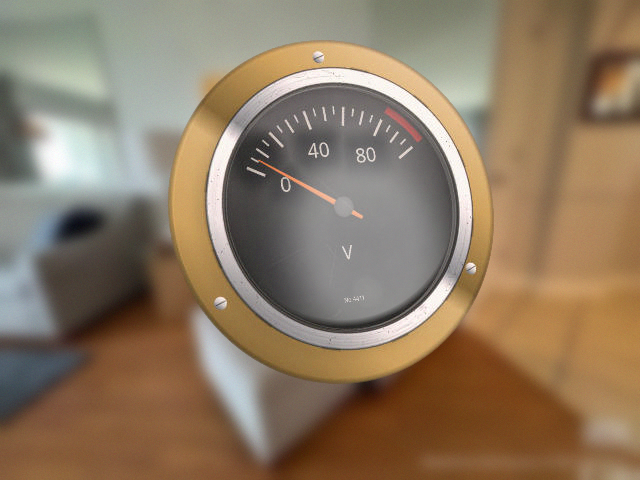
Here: 5
